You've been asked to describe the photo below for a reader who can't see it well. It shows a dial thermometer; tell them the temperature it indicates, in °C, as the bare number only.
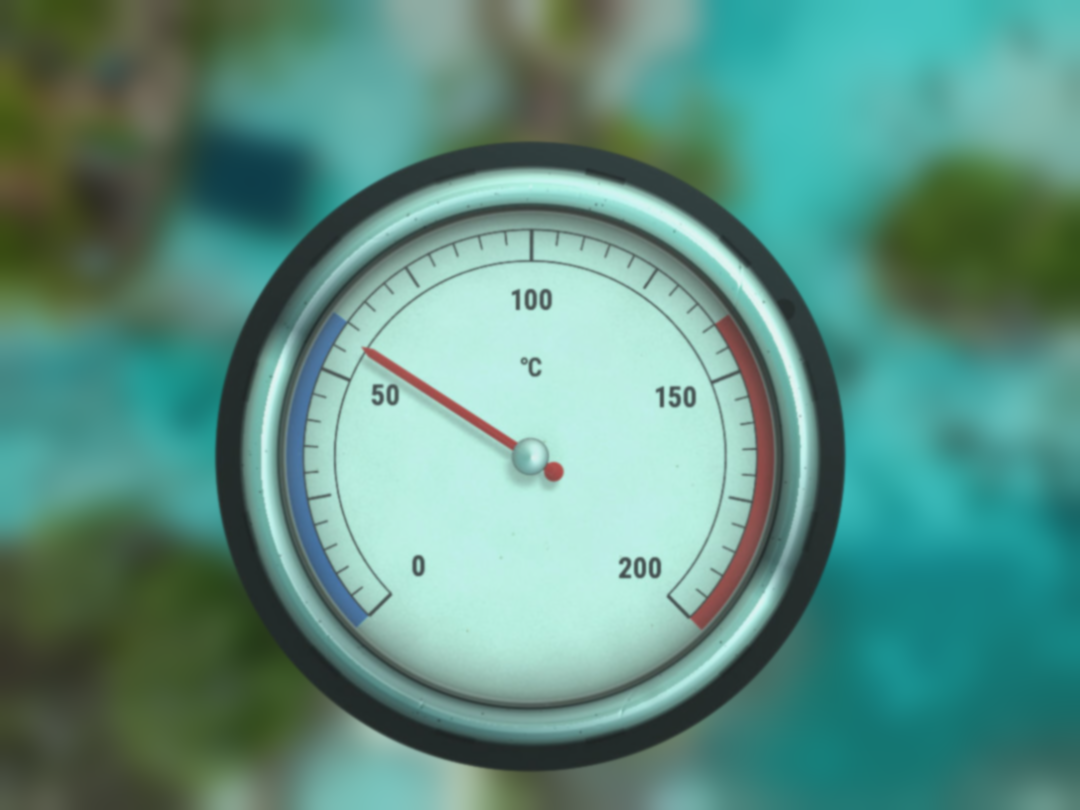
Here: 57.5
